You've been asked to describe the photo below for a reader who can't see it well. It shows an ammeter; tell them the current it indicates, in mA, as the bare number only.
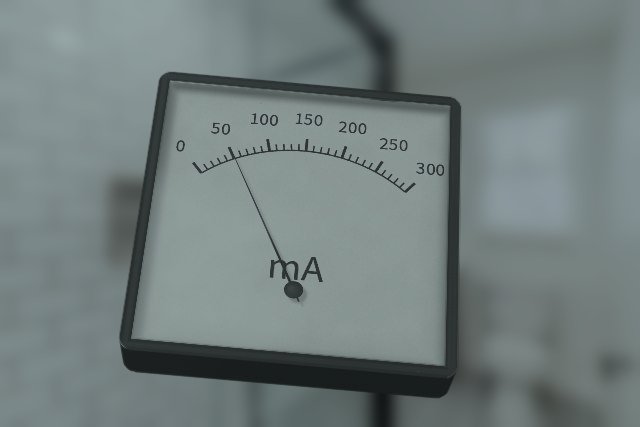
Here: 50
